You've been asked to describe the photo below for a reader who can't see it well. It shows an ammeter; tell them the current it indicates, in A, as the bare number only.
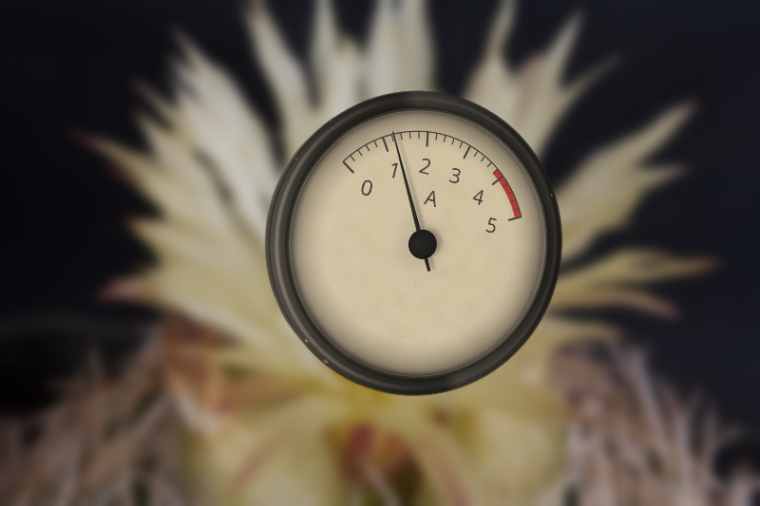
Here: 1.2
